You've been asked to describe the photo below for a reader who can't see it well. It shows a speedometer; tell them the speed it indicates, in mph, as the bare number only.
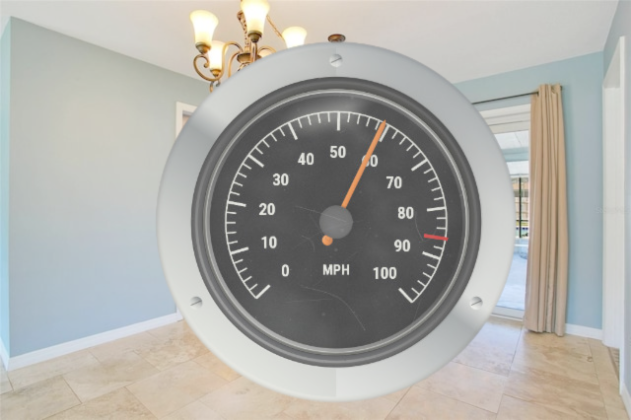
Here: 59
